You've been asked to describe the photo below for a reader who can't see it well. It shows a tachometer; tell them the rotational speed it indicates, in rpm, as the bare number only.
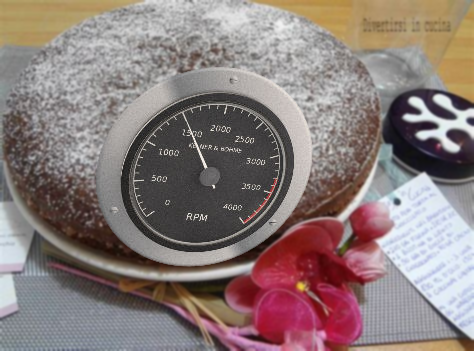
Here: 1500
